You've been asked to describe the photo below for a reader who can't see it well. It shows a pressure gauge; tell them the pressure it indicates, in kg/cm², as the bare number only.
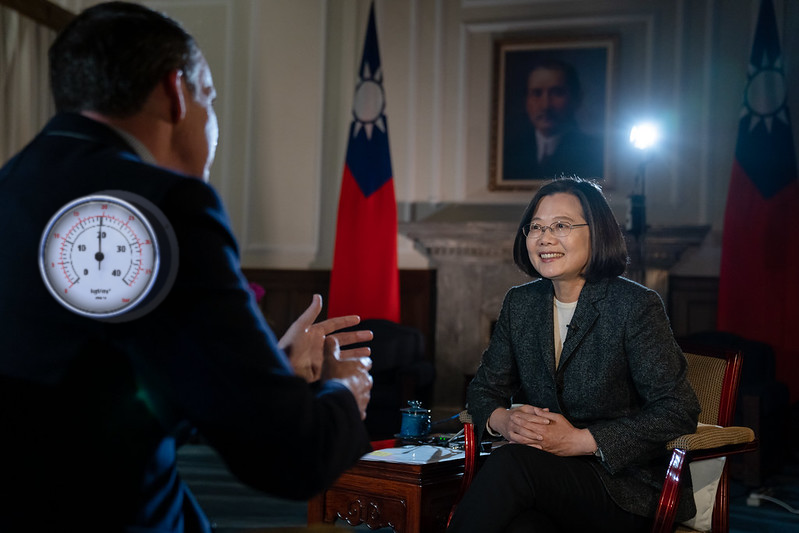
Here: 20
